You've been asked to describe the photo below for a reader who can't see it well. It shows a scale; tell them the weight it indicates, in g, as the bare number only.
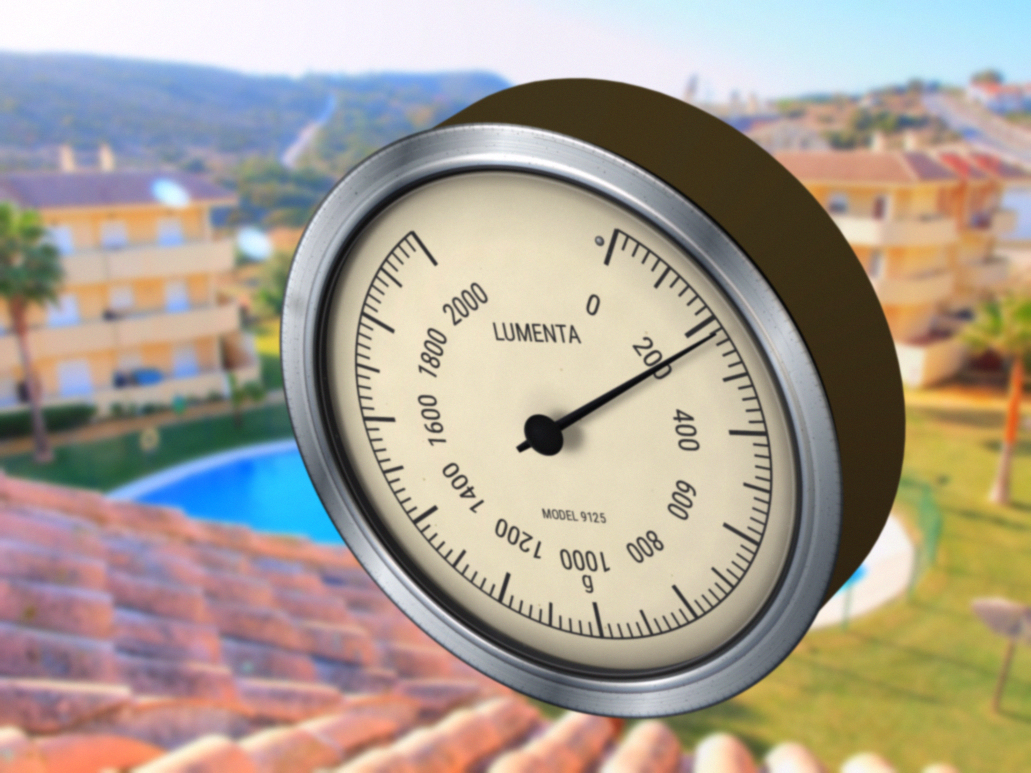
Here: 220
